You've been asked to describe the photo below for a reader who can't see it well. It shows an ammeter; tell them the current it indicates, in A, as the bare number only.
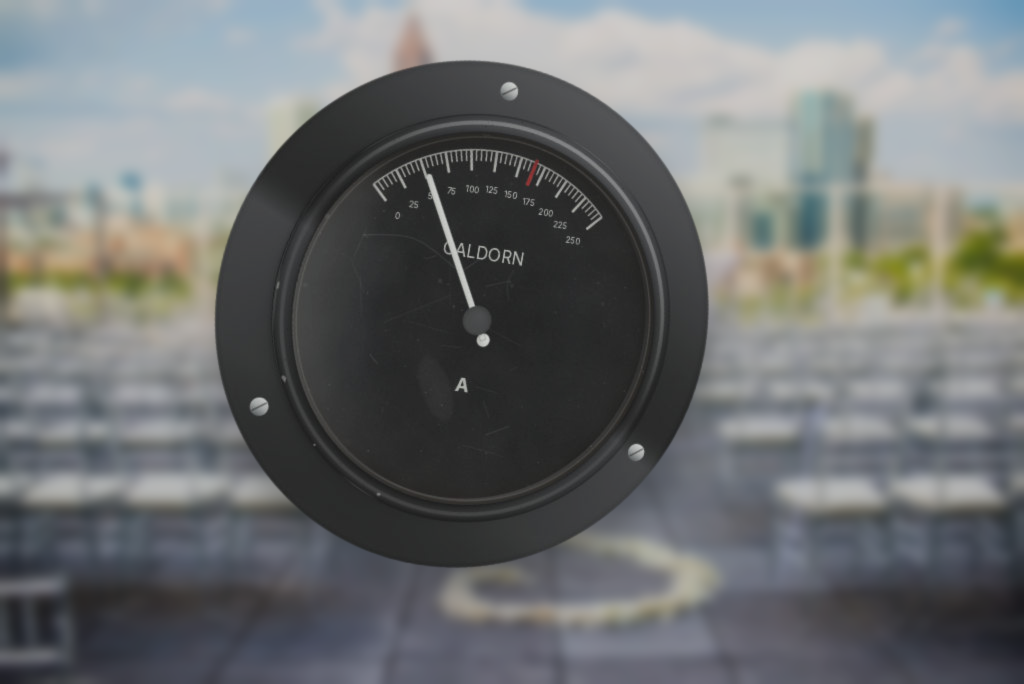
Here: 50
